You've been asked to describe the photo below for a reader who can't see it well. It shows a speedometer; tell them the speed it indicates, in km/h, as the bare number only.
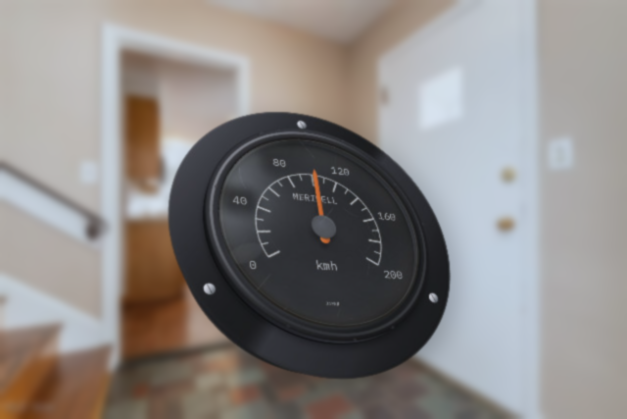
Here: 100
